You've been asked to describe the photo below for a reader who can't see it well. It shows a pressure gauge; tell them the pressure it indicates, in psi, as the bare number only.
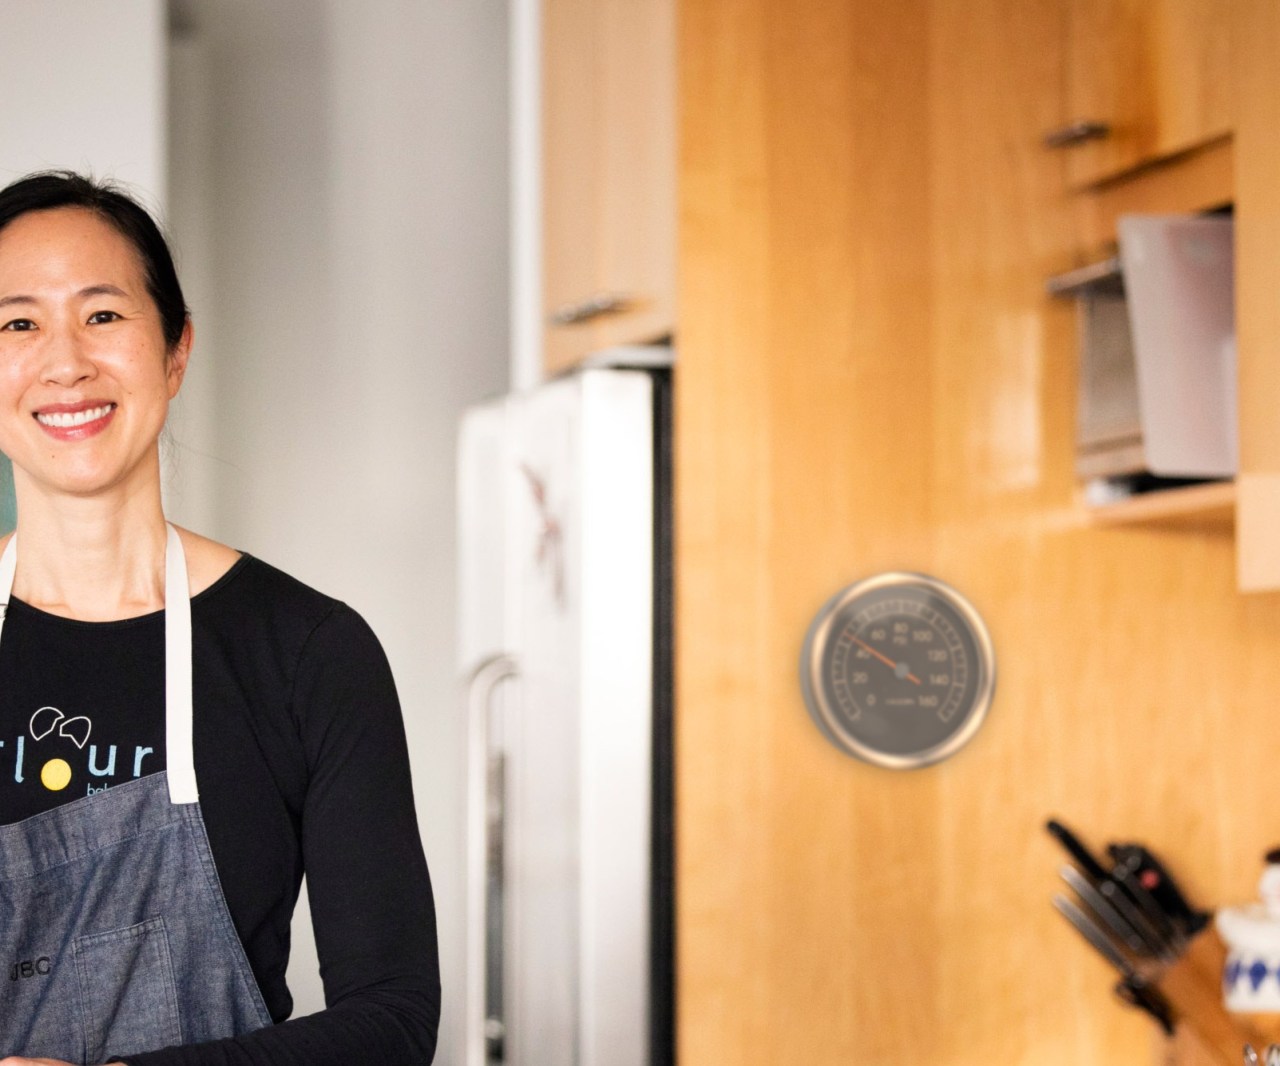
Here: 45
